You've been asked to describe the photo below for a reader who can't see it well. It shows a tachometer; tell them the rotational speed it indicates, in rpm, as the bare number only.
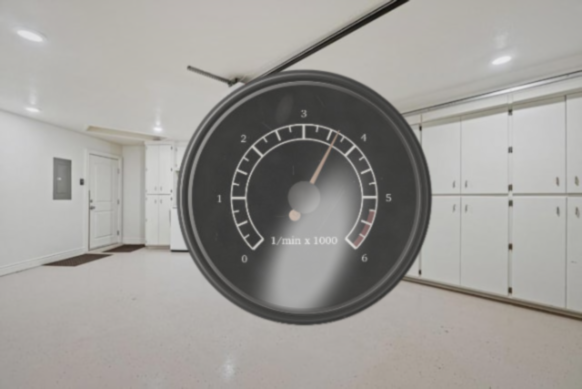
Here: 3625
